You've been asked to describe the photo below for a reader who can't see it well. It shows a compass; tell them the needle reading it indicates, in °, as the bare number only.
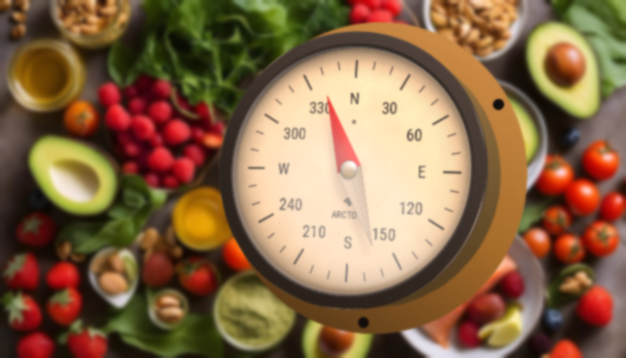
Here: 340
